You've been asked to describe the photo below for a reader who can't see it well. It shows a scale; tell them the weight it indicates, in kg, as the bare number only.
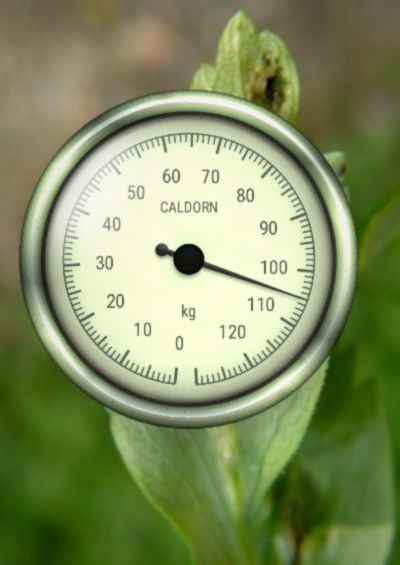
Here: 105
